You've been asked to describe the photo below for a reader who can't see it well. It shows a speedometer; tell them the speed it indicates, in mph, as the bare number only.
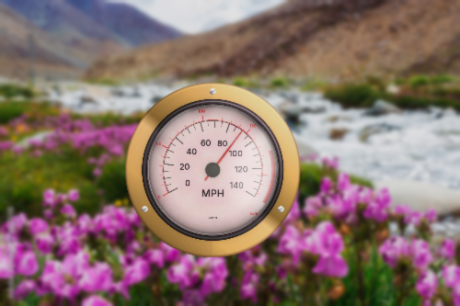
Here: 90
